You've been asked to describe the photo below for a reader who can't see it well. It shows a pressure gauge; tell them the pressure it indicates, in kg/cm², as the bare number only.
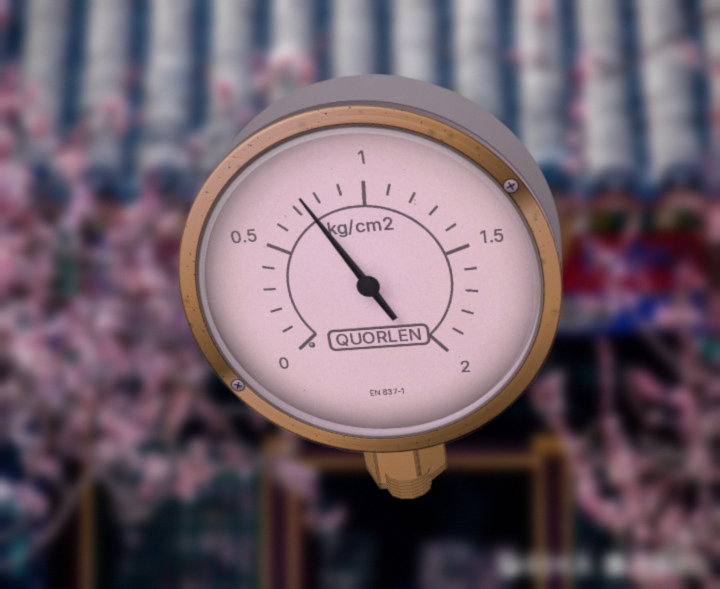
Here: 0.75
